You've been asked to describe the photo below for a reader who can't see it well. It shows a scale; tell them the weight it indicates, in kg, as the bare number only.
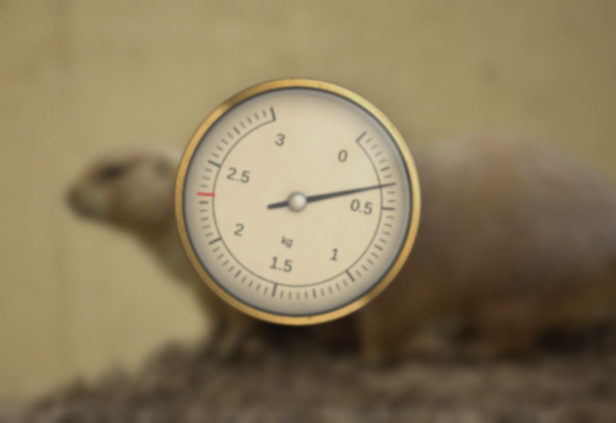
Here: 0.35
